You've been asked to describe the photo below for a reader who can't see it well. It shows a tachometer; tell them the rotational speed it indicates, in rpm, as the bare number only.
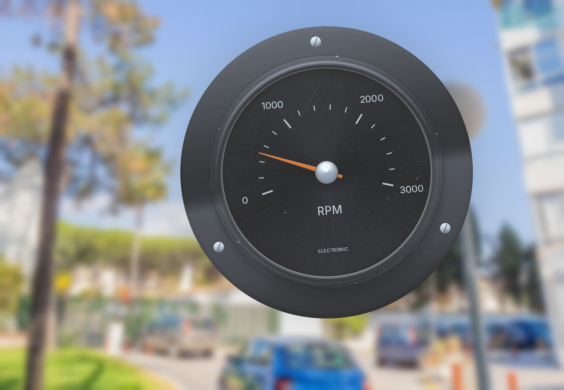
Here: 500
